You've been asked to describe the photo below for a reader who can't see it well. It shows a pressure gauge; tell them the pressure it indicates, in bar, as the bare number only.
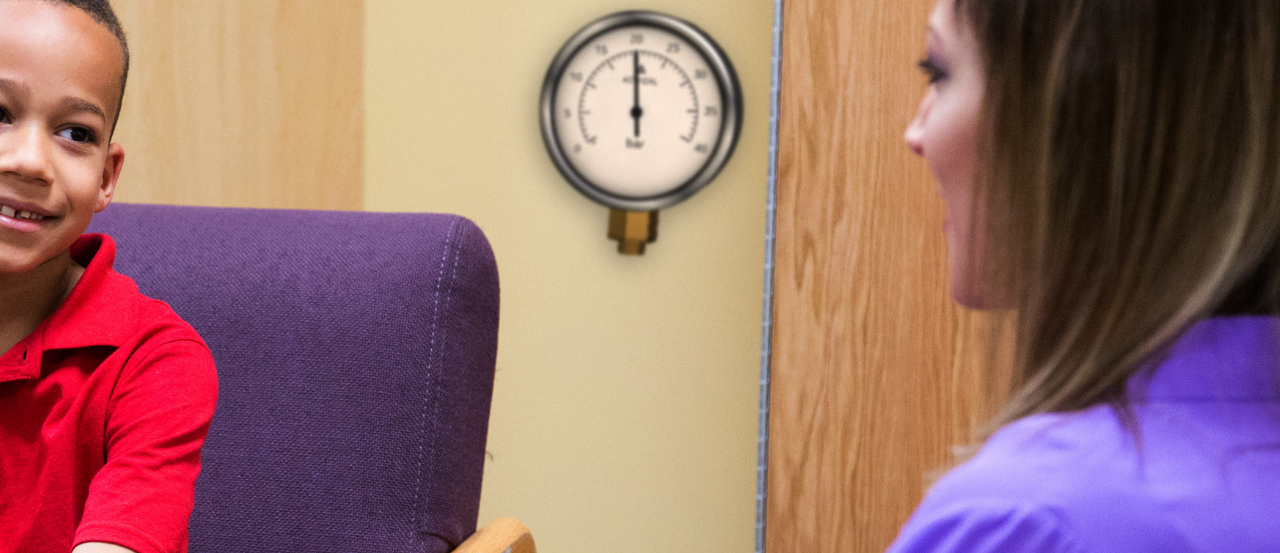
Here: 20
